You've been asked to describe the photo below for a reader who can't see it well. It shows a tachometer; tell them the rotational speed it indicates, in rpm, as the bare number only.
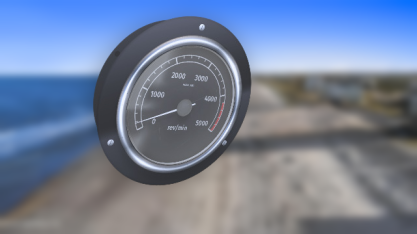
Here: 200
